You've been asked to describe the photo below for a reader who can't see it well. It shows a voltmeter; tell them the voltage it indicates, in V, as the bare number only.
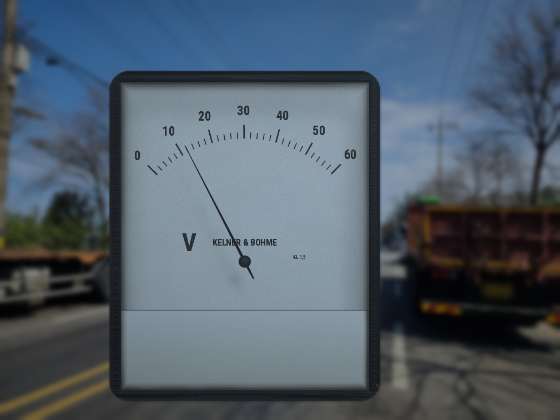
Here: 12
